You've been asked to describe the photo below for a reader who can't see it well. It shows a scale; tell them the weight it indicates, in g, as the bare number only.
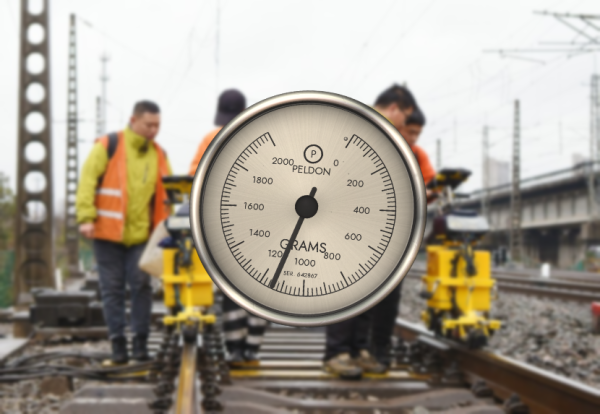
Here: 1140
